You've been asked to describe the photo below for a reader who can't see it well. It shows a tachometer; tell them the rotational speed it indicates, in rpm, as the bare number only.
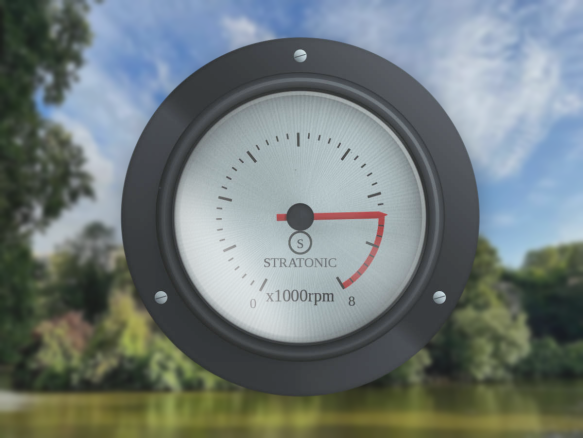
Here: 6400
